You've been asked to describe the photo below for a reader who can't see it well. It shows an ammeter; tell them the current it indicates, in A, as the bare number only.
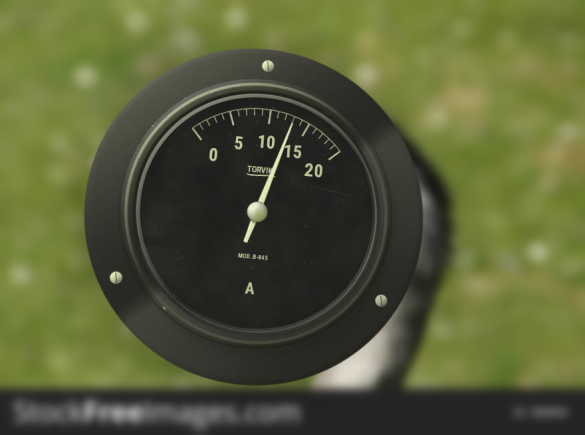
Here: 13
